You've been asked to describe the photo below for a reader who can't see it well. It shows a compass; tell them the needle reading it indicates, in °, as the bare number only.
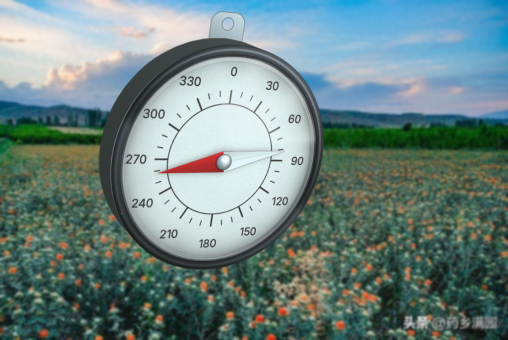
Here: 260
